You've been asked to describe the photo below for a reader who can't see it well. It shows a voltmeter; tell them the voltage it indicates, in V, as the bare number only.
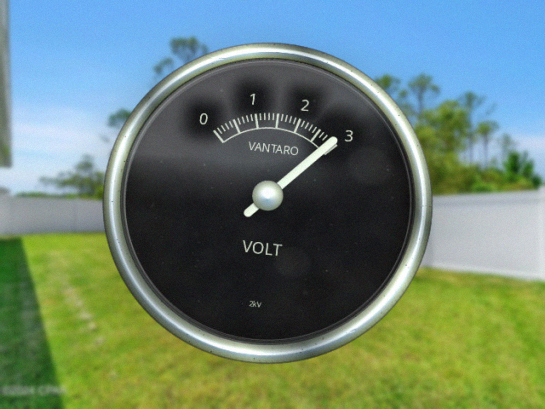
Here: 2.9
